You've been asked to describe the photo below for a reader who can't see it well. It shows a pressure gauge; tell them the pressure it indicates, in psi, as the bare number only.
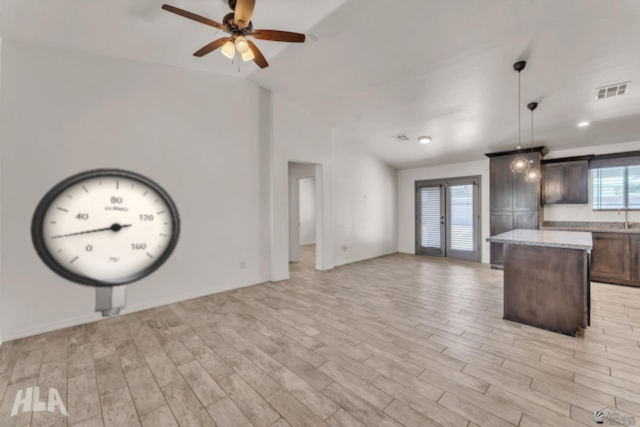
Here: 20
